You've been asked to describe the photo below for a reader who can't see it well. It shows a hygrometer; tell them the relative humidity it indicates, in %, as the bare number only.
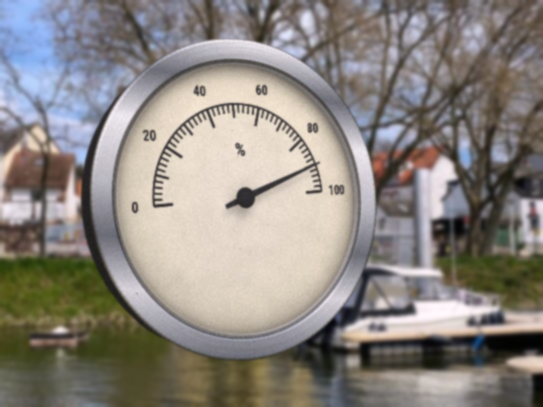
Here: 90
